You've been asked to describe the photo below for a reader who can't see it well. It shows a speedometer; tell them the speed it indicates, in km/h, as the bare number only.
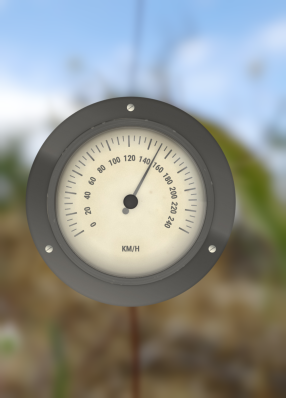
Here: 150
